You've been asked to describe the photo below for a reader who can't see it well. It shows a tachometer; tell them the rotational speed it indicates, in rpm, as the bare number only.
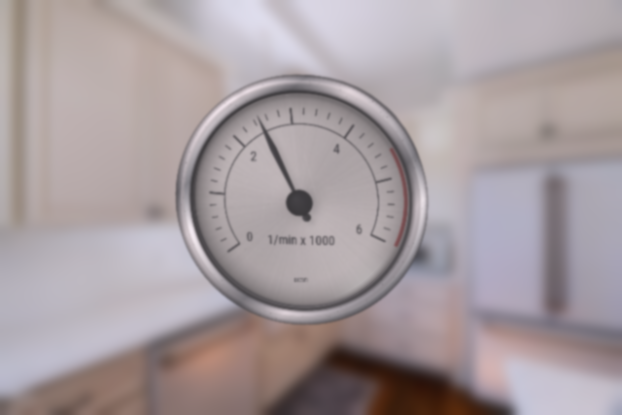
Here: 2500
